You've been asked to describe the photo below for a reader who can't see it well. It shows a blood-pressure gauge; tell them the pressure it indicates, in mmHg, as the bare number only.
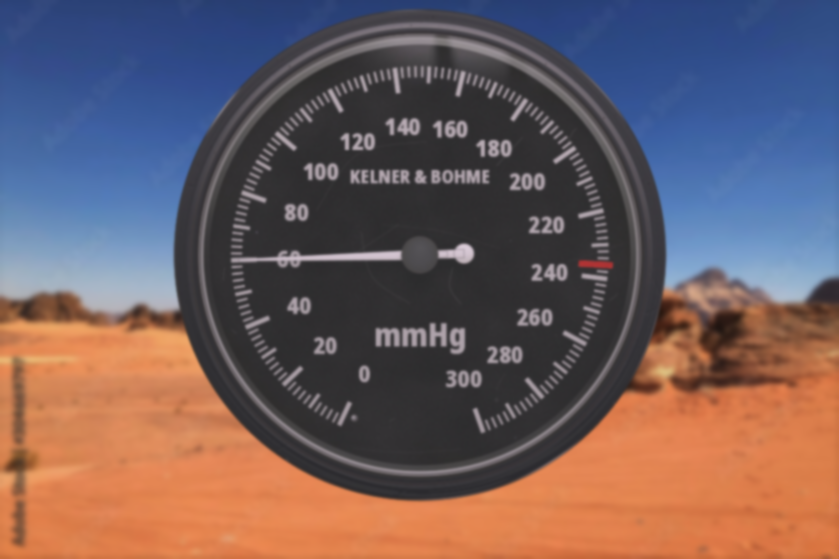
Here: 60
